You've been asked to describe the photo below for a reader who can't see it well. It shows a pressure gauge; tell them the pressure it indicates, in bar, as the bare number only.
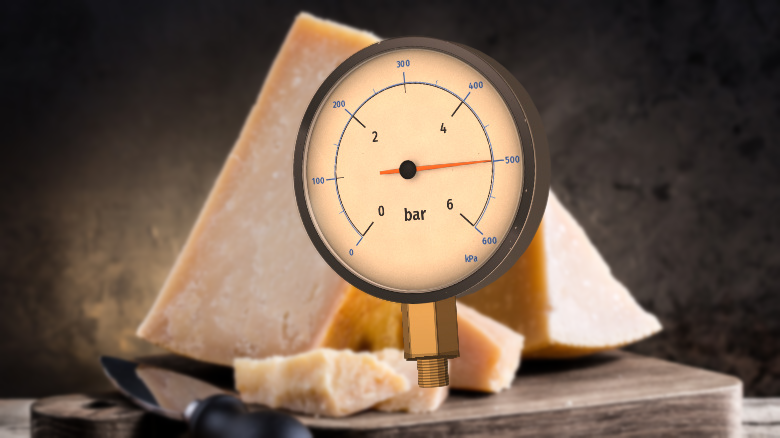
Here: 5
